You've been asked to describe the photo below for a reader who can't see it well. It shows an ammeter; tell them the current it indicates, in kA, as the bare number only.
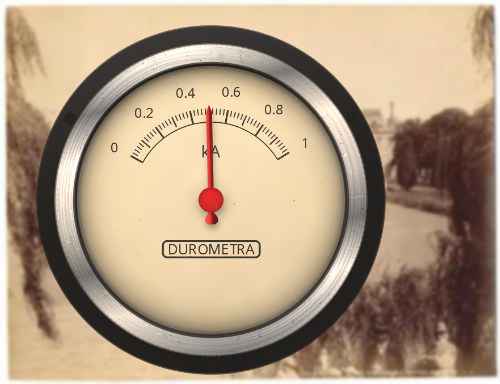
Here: 0.5
